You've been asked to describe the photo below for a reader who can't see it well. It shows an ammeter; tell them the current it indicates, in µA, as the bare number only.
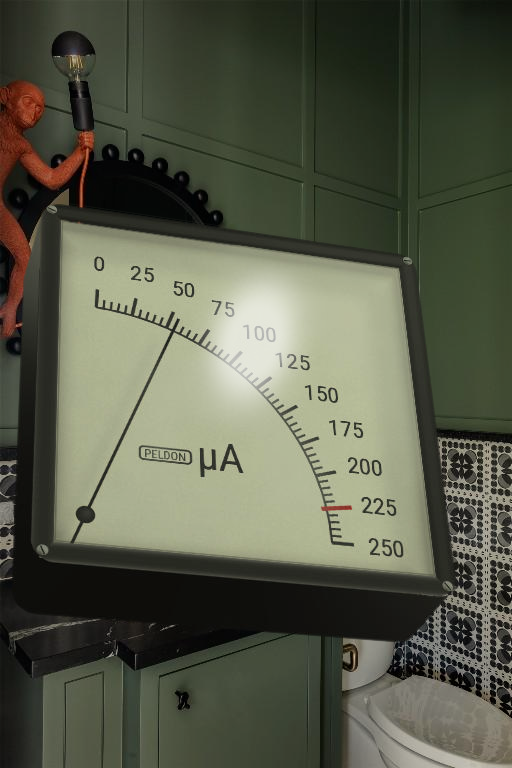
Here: 55
